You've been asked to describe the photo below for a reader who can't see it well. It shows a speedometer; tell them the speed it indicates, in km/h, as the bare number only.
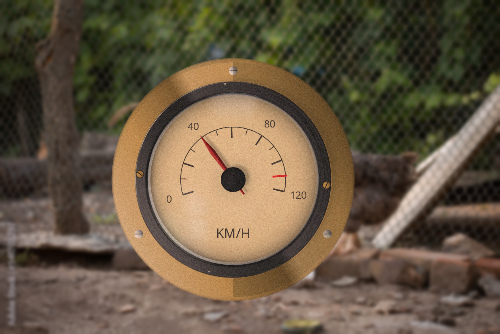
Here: 40
